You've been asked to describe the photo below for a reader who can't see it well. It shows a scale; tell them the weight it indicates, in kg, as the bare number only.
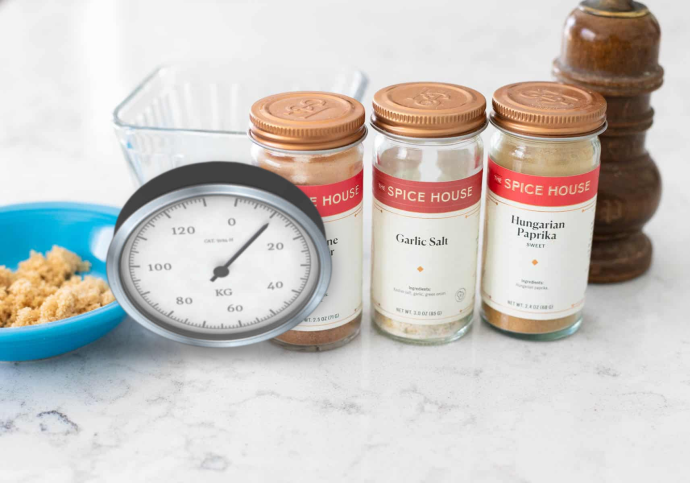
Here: 10
